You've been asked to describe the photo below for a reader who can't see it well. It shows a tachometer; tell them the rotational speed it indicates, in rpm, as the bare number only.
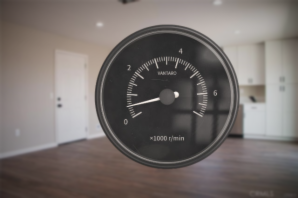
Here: 500
